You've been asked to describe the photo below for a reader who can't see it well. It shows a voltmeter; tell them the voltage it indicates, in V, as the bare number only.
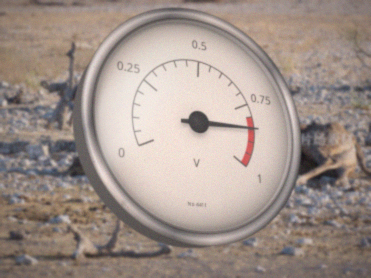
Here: 0.85
